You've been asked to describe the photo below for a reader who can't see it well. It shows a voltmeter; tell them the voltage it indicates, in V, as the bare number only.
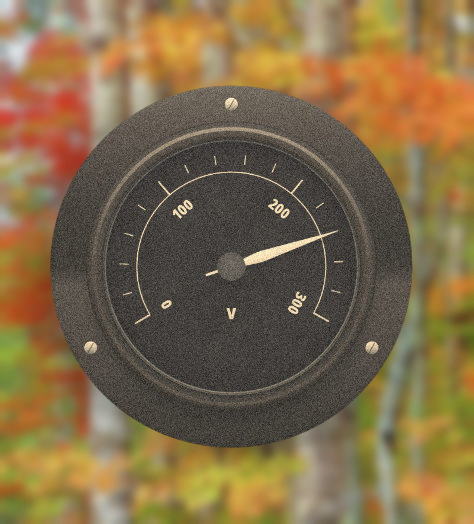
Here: 240
